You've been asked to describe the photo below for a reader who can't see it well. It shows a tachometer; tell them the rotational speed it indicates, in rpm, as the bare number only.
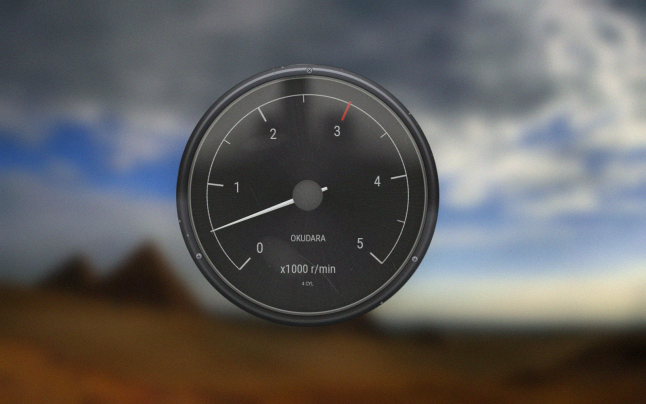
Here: 500
